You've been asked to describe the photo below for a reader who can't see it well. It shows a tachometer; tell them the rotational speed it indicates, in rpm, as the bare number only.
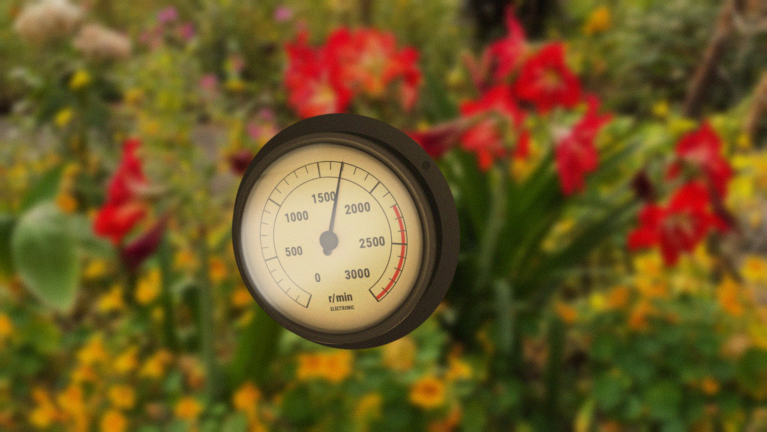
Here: 1700
